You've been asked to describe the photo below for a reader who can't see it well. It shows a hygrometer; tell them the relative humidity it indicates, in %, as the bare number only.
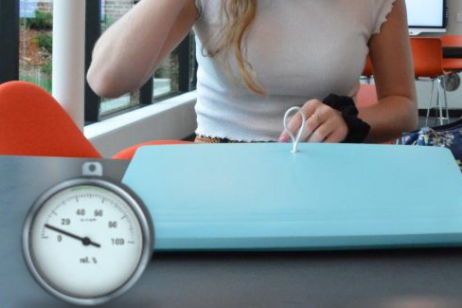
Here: 10
